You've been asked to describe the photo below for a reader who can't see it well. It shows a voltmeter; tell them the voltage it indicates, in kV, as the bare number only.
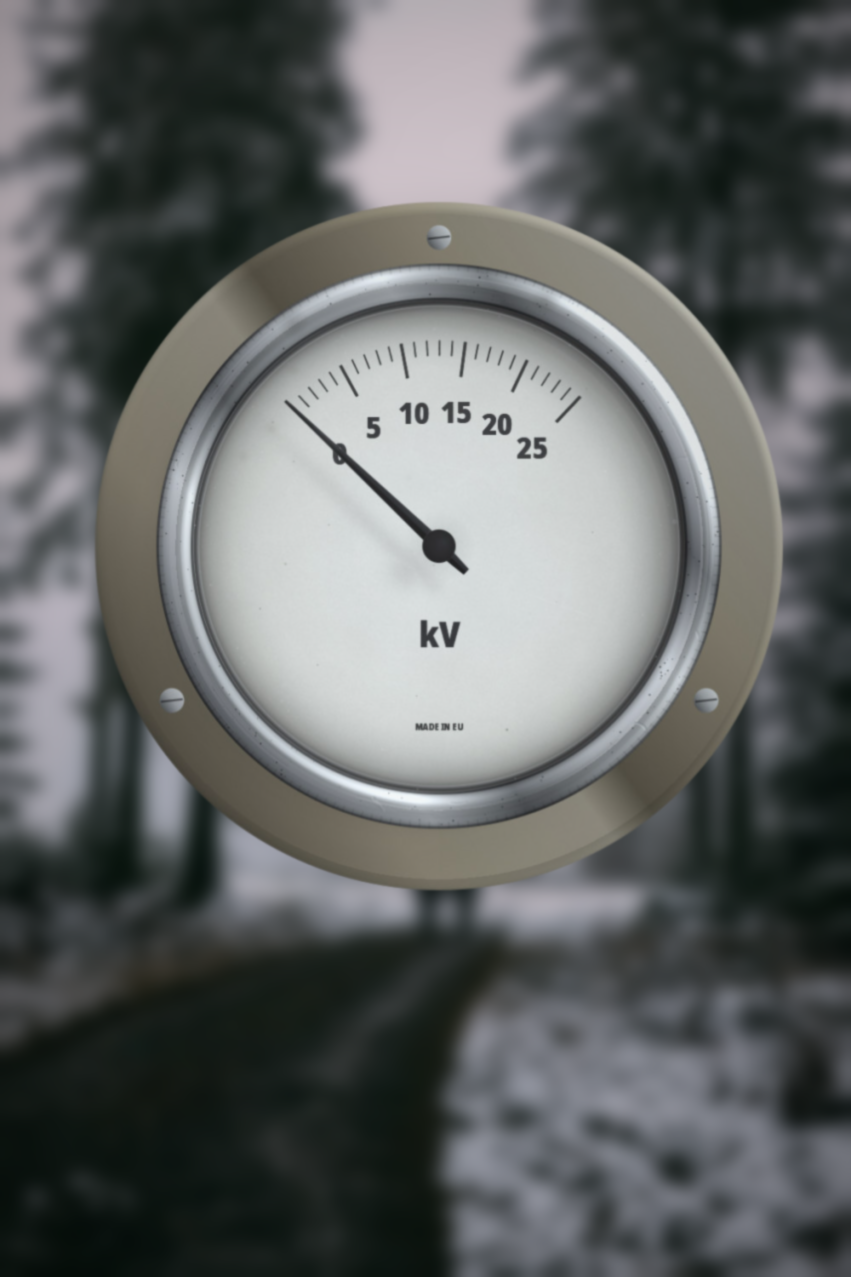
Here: 0
